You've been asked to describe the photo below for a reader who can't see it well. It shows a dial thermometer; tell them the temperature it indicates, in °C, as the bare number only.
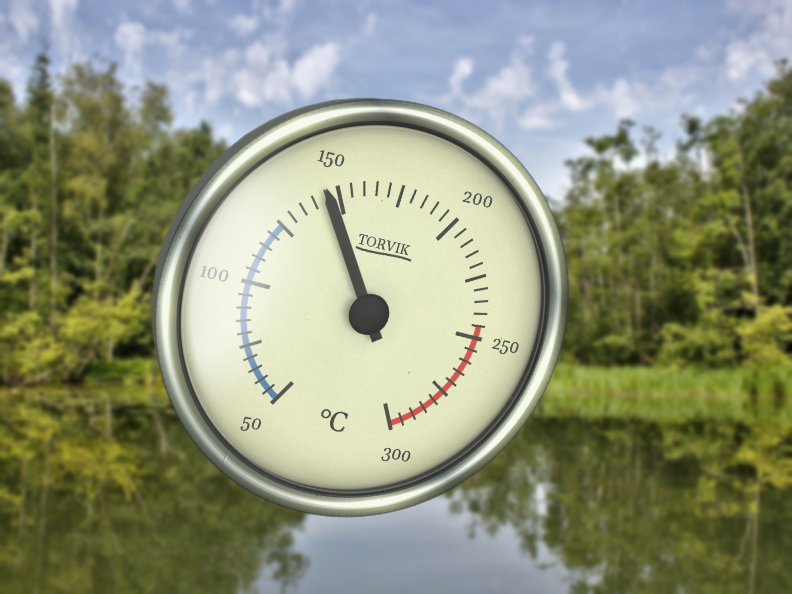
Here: 145
